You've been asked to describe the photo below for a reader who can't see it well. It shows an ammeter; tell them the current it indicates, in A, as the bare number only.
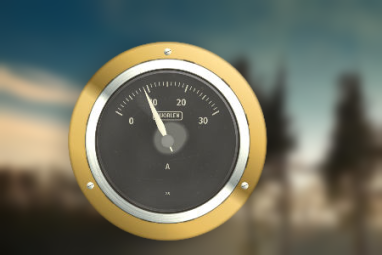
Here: 9
